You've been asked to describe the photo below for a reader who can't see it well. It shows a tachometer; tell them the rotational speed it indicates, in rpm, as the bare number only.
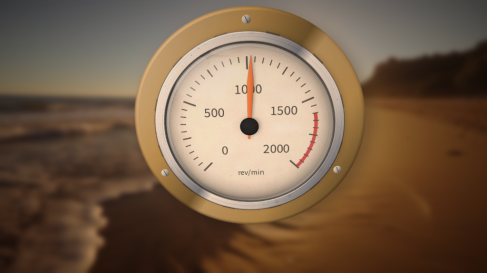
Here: 1025
